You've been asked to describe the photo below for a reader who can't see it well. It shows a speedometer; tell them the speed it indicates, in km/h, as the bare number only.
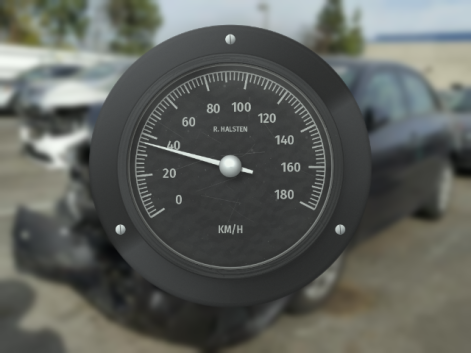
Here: 36
